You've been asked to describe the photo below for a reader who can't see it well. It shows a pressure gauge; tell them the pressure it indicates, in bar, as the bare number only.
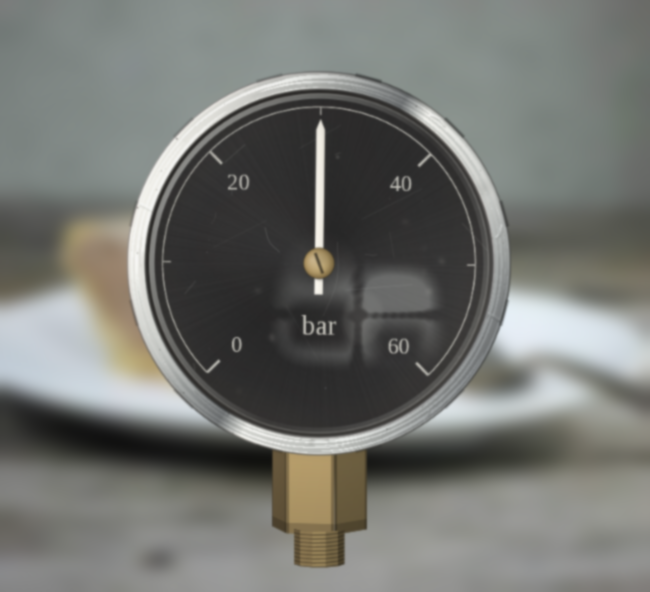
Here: 30
